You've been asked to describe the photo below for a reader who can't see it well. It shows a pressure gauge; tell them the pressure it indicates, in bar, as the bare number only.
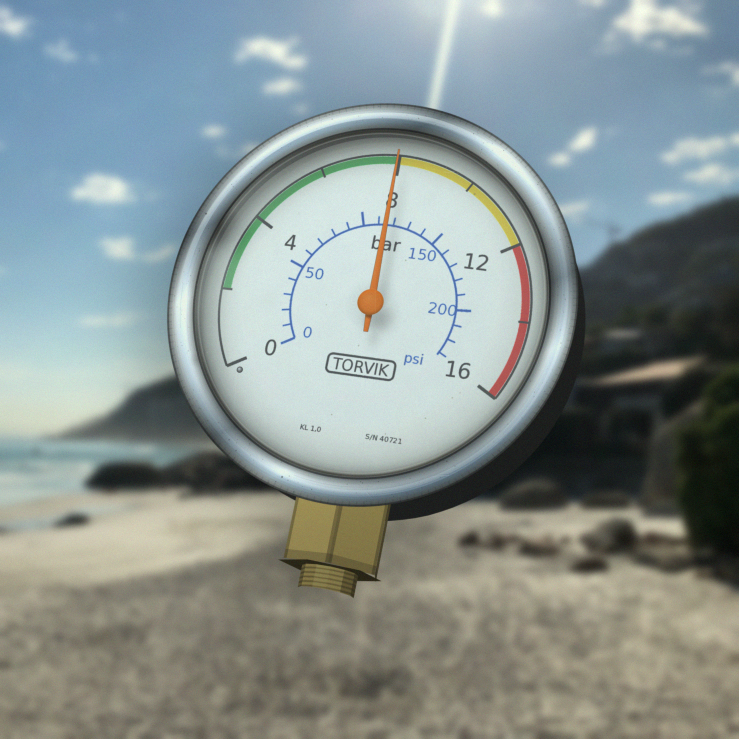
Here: 8
